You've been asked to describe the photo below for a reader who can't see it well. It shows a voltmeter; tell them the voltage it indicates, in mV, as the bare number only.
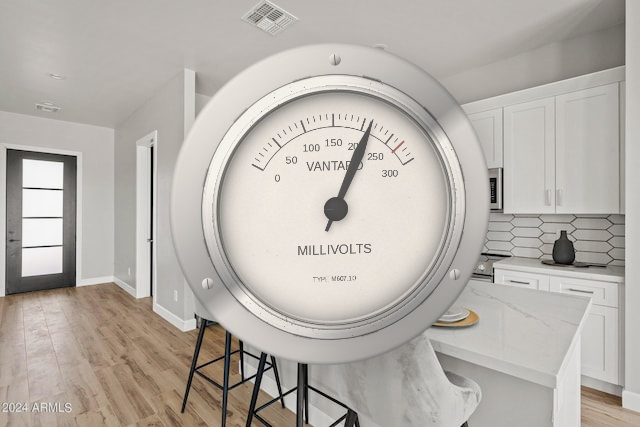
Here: 210
